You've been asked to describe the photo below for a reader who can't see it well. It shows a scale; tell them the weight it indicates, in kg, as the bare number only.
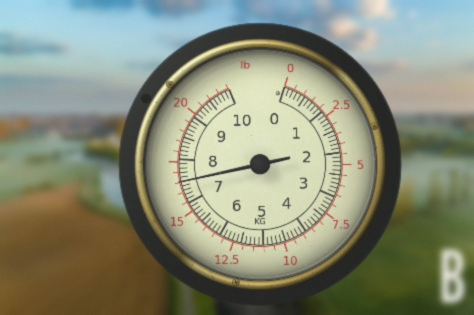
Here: 7.5
